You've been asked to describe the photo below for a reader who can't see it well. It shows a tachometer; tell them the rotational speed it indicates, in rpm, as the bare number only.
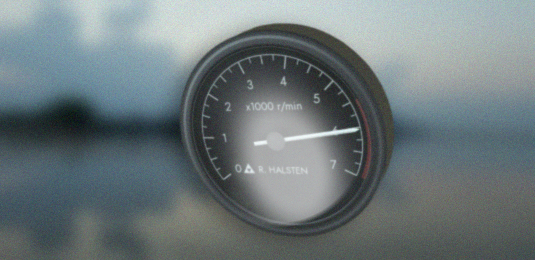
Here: 6000
